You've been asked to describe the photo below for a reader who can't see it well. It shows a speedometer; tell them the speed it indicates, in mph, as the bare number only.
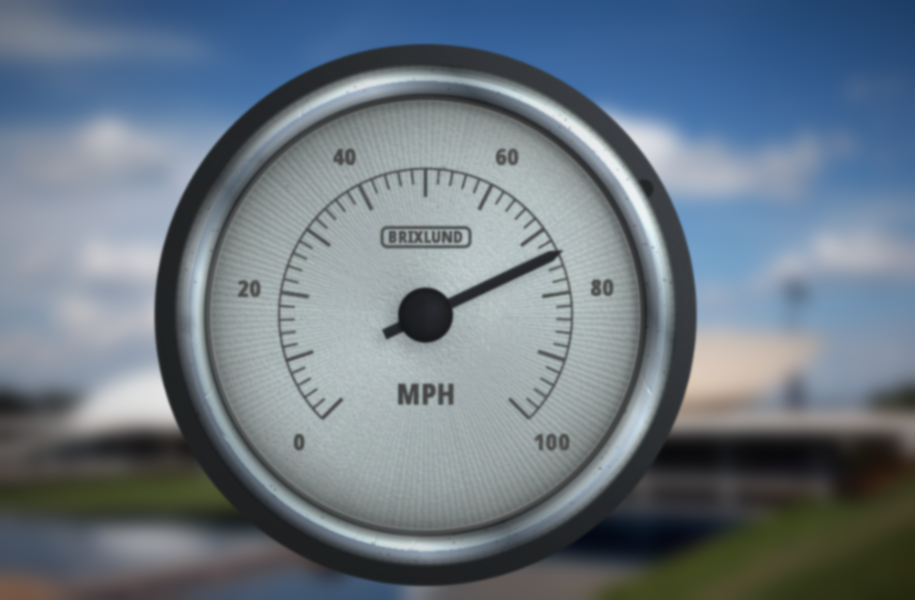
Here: 74
